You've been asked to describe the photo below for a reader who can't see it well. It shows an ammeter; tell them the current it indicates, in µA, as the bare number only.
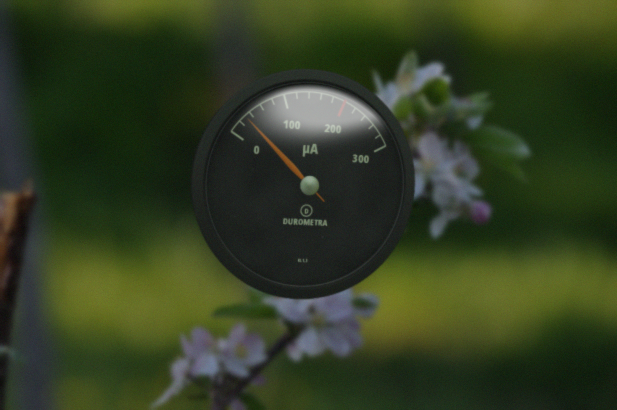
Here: 30
